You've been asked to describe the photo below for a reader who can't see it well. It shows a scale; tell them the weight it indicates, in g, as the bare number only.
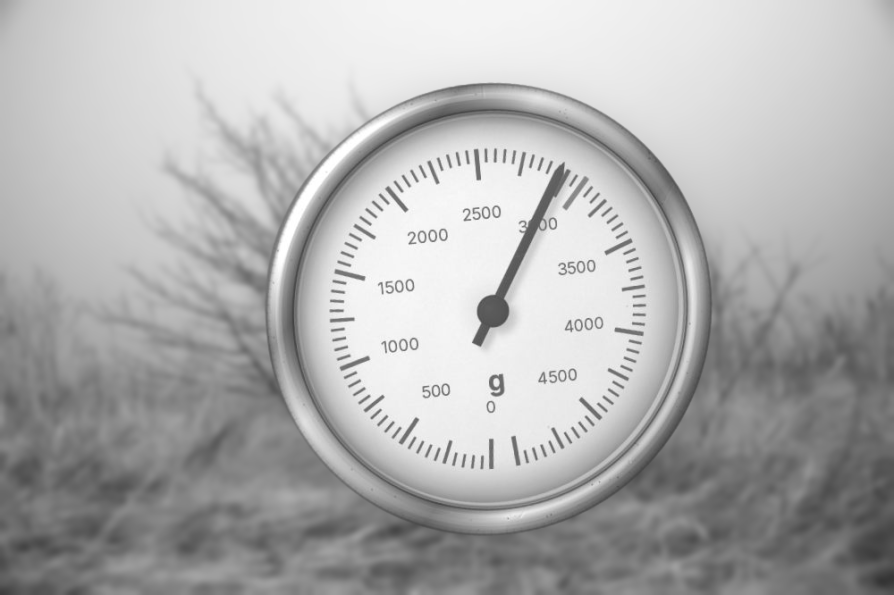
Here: 2950
